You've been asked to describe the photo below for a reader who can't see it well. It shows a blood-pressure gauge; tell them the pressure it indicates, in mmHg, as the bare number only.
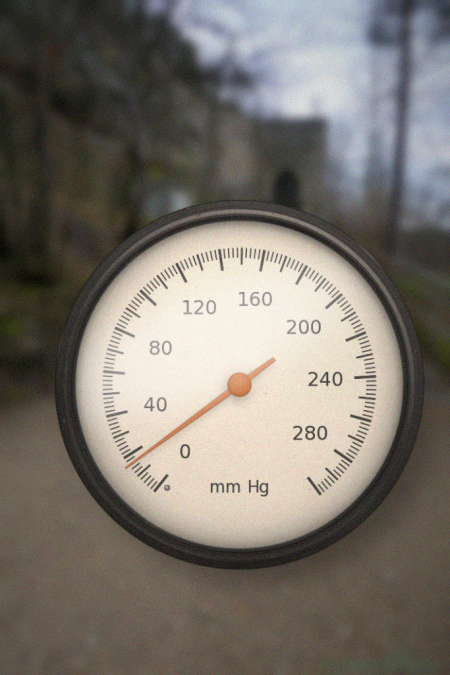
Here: 16
